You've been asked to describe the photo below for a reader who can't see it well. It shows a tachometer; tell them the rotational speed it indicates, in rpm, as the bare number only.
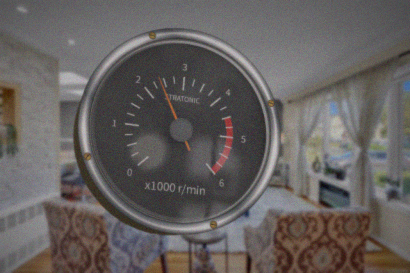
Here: 2375
